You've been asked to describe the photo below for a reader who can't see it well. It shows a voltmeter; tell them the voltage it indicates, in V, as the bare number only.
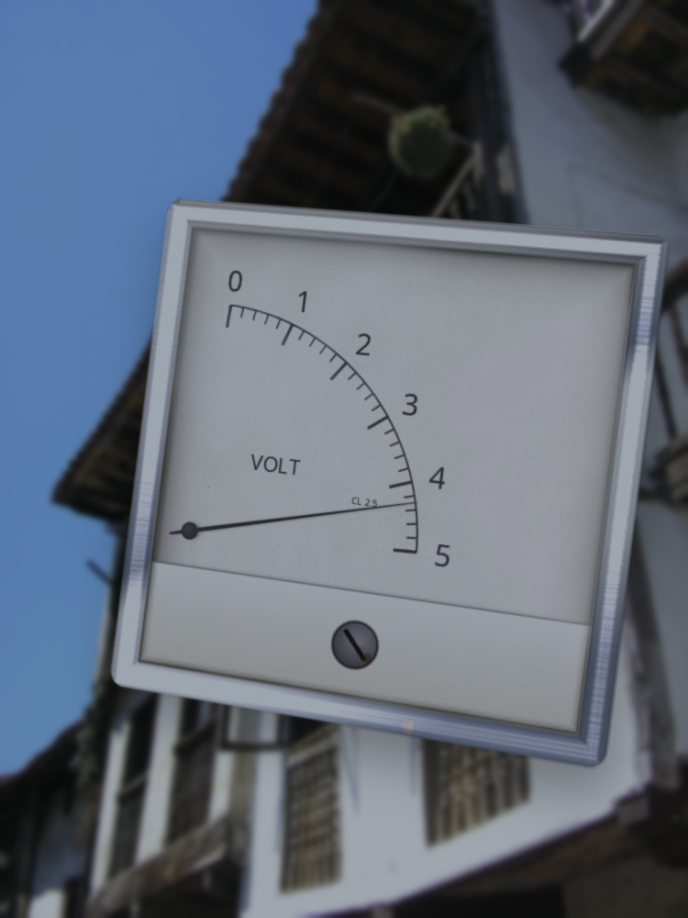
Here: 4.3
